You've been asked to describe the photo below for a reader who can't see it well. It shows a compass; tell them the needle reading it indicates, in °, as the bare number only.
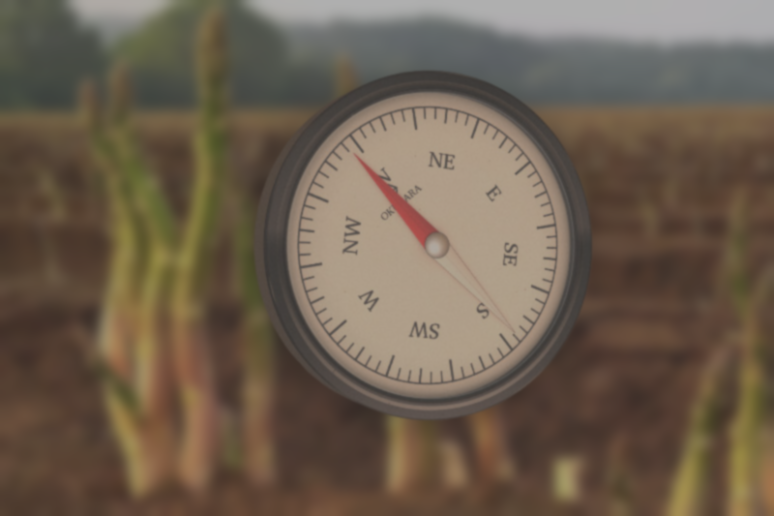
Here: 355
